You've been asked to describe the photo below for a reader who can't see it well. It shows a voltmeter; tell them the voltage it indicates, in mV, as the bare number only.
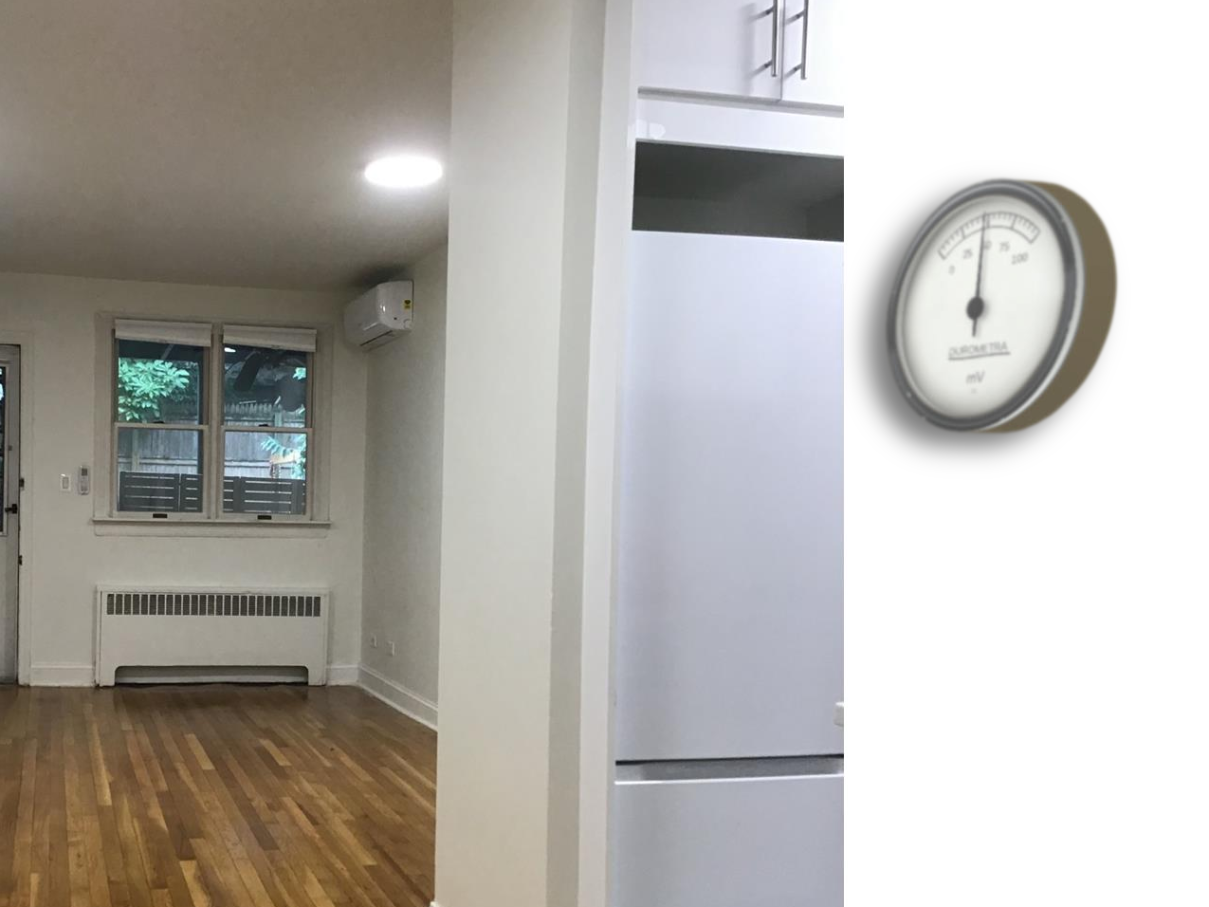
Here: 50
